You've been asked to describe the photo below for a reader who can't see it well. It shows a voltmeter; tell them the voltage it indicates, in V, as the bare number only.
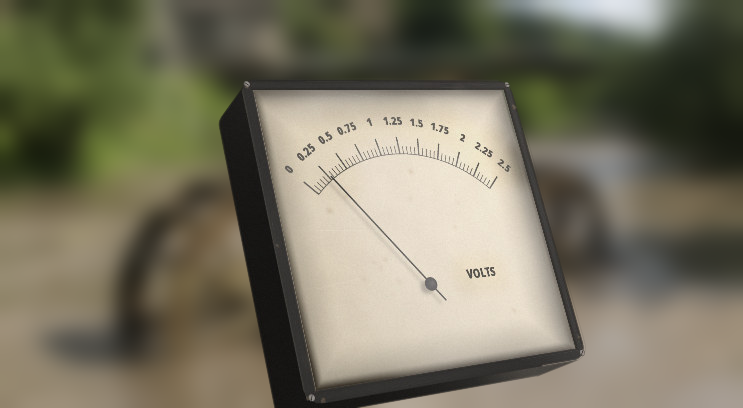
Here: 0.25
